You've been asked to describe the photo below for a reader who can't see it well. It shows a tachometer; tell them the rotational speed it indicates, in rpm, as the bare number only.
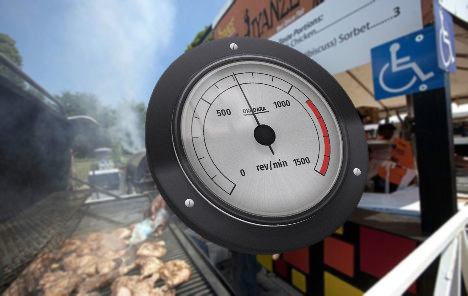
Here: 700
